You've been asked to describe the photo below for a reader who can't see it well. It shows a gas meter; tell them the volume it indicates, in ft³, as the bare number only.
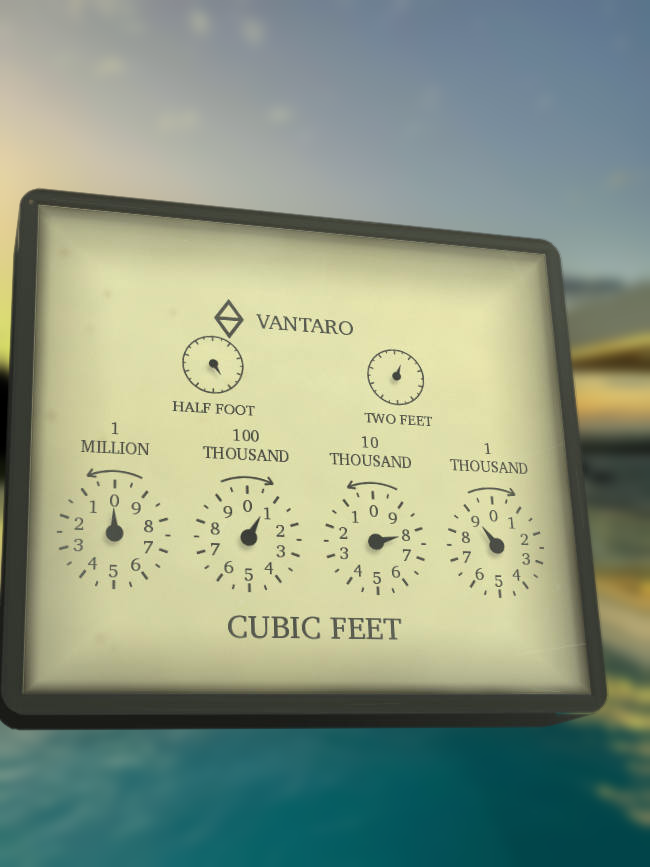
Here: 7900
